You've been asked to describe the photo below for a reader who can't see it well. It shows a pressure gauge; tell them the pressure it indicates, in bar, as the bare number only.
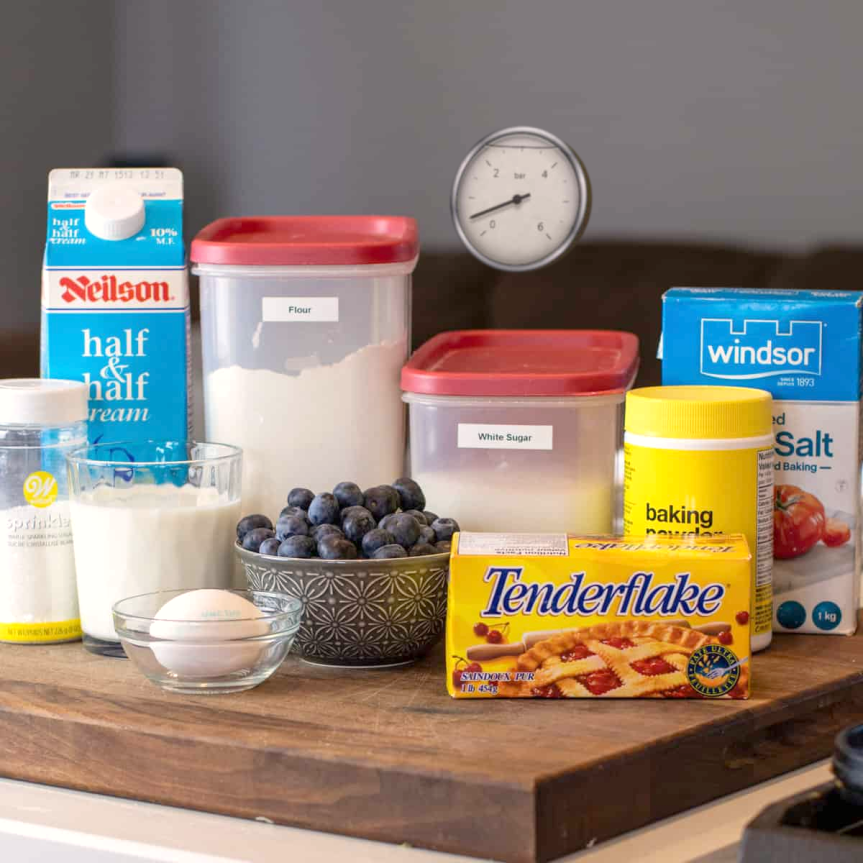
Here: 0.5
